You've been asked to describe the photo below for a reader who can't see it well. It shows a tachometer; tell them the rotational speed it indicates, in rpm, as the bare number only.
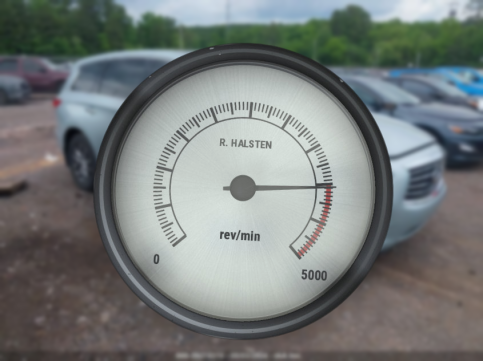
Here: 4050
